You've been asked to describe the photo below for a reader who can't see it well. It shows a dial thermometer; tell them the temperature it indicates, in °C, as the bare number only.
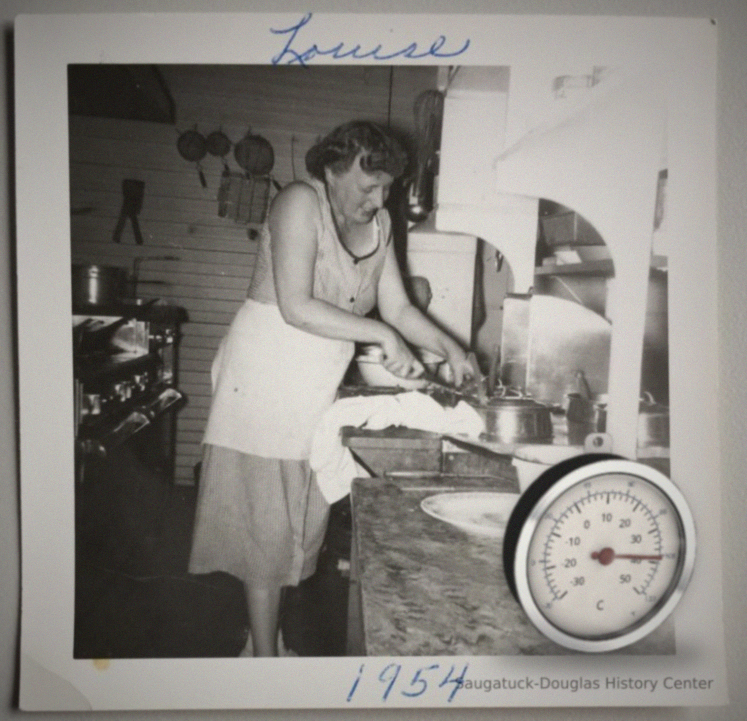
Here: 38
